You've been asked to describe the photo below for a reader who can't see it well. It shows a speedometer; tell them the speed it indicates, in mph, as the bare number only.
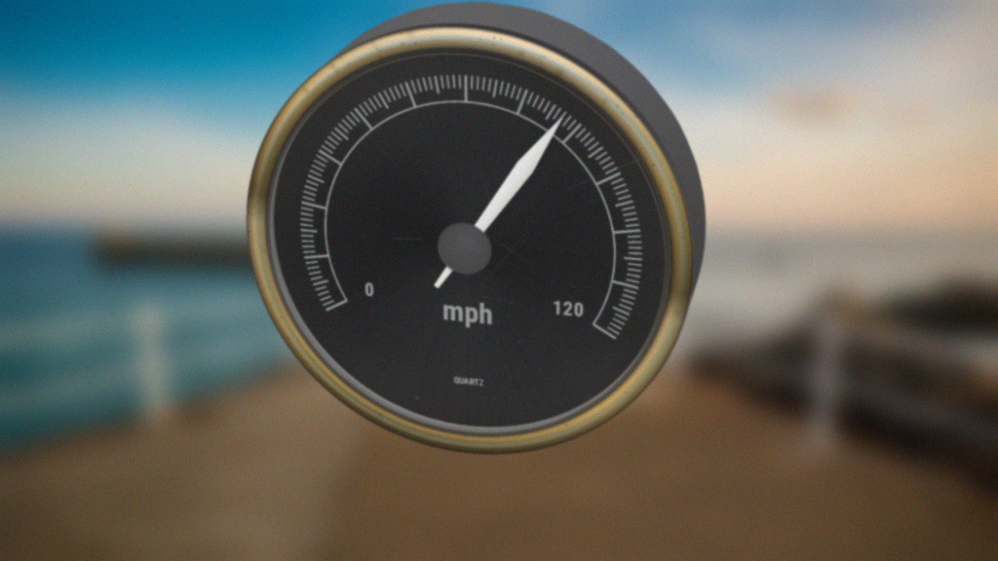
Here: 77
